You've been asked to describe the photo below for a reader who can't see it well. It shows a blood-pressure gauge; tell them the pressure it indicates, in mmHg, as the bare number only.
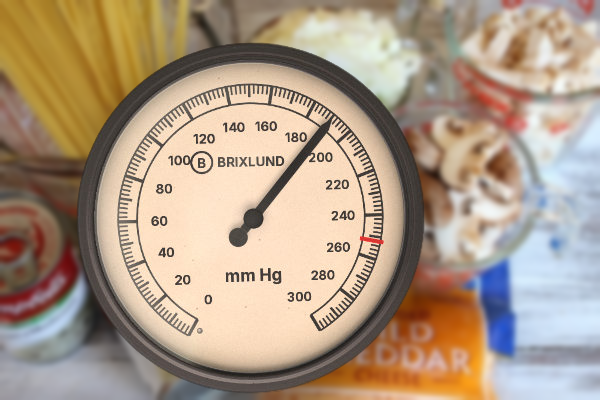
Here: 190
